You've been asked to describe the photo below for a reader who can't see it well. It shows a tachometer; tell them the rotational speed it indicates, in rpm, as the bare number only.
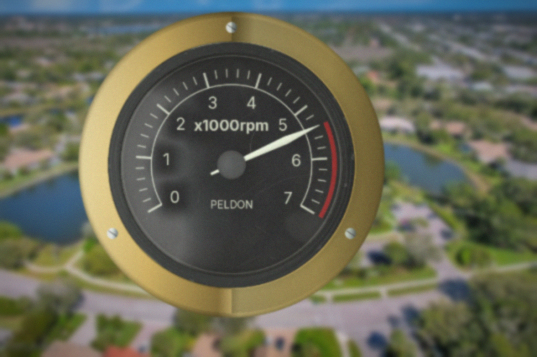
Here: 5400
